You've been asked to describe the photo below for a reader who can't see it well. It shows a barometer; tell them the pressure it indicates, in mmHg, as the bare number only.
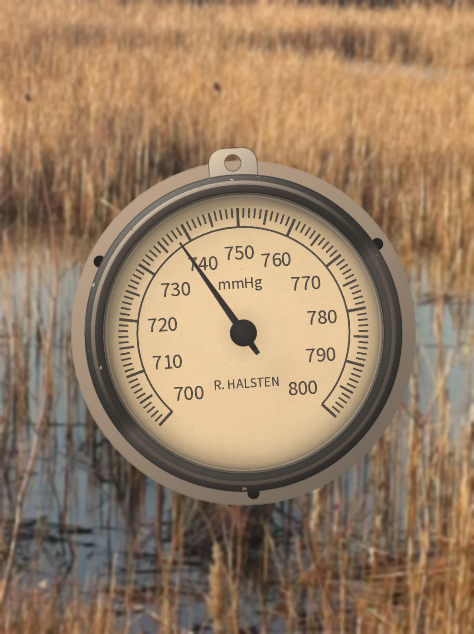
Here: 738
